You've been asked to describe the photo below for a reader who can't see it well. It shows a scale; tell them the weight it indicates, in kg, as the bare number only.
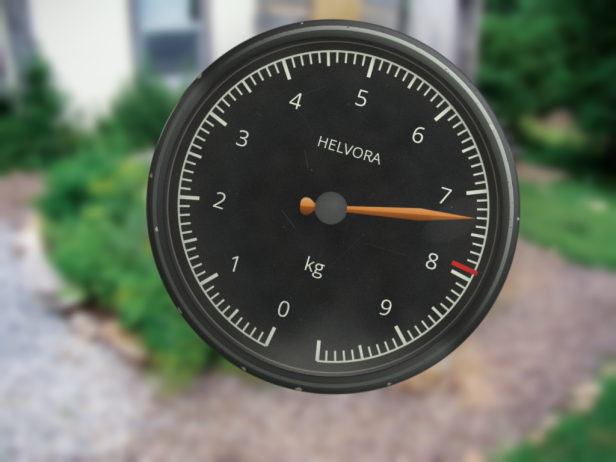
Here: 7.3
